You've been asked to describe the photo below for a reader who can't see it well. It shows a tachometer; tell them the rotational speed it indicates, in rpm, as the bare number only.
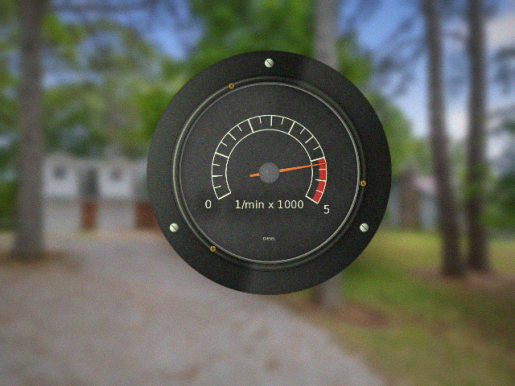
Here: 4125
